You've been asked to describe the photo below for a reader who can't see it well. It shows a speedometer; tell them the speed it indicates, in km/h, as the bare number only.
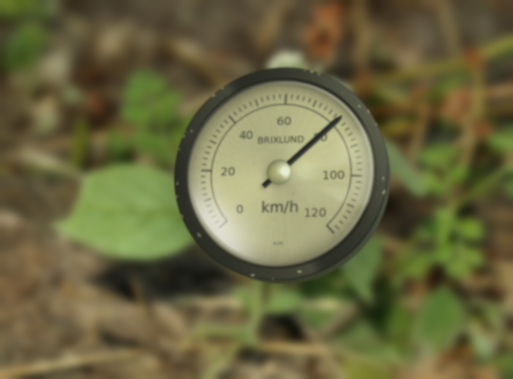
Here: 80
